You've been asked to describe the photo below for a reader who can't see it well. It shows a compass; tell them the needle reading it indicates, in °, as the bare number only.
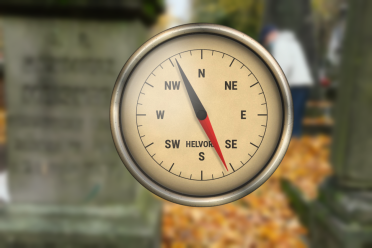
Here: 155
